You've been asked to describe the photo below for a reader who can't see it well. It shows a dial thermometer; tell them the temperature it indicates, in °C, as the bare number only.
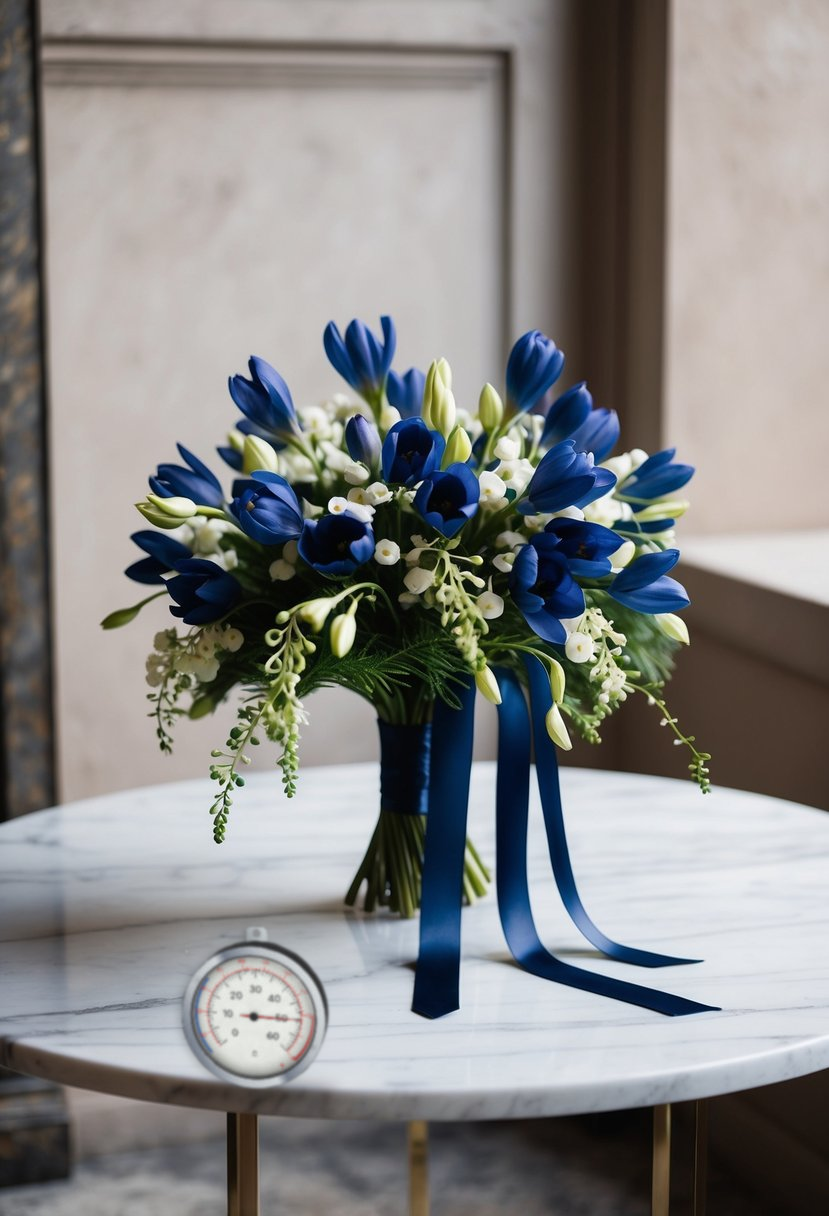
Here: 50
